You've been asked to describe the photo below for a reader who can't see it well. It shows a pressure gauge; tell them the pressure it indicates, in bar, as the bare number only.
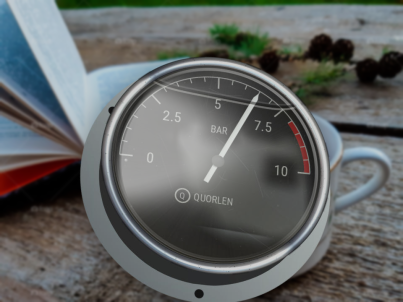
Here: 6.5
